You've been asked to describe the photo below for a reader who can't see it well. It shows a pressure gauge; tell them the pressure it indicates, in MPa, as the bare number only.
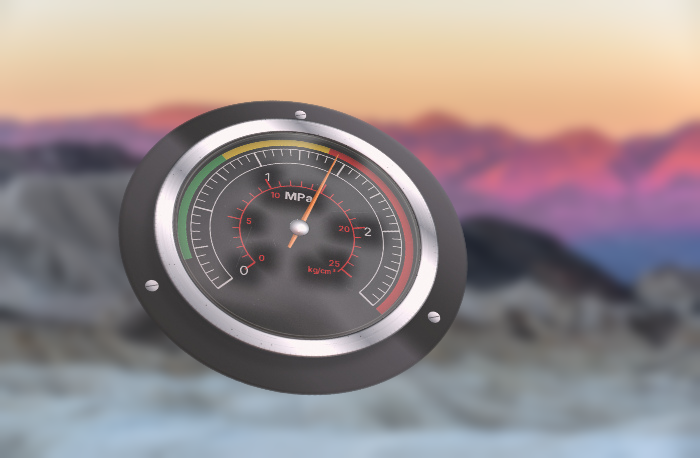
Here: 1.45
